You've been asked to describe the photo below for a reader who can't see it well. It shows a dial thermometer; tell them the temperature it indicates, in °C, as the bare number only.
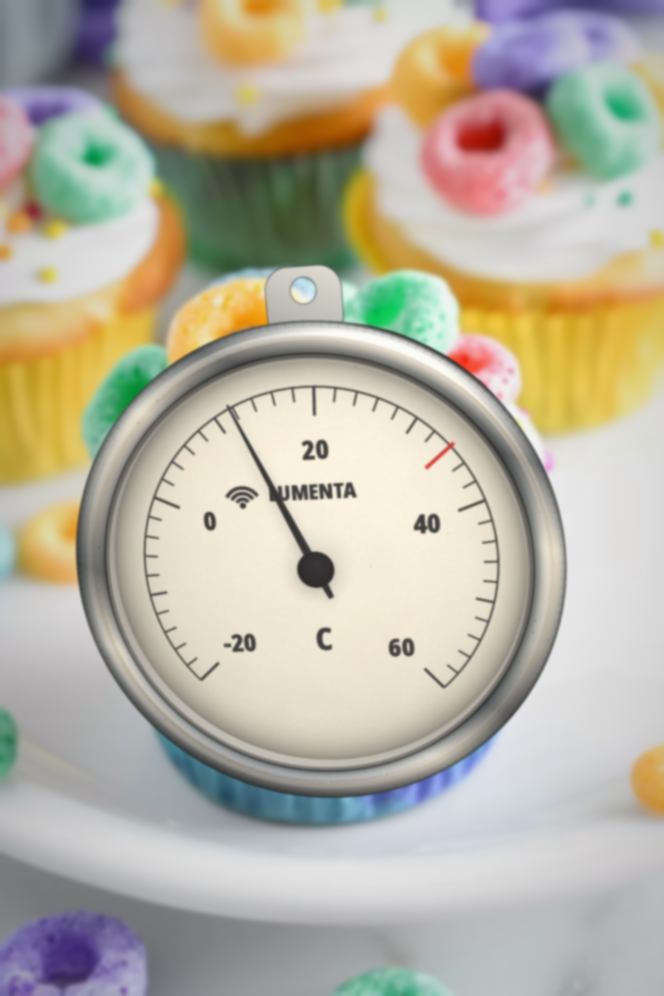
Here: 12
